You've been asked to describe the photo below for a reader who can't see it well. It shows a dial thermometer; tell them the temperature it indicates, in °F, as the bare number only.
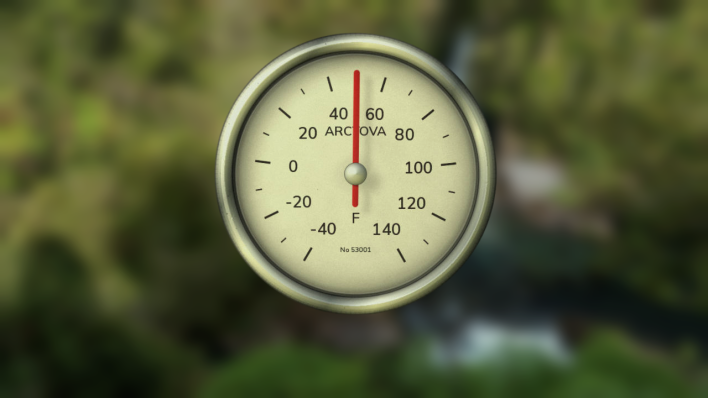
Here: 50
